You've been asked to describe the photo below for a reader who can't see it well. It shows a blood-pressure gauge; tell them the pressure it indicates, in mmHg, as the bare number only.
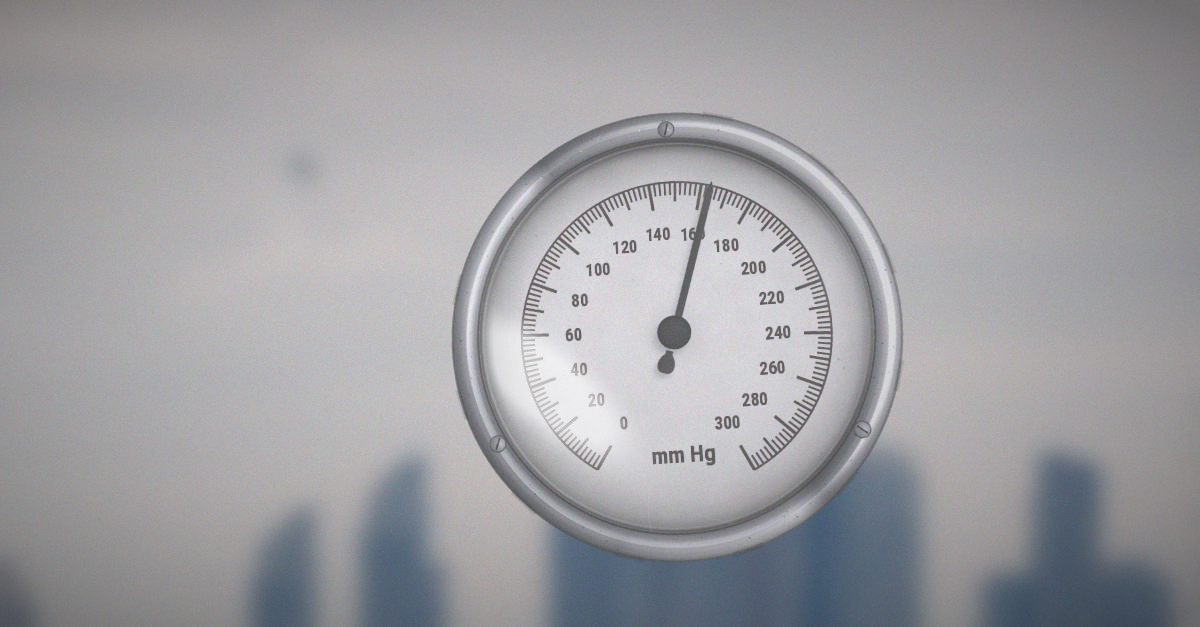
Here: 164
